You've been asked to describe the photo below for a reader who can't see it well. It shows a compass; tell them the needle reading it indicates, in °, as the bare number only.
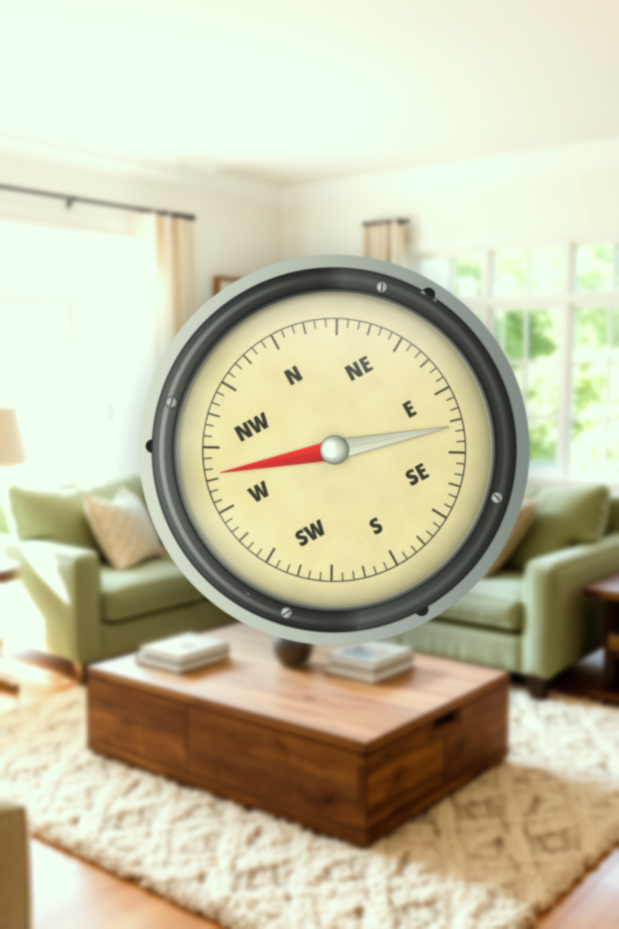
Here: 287.5
